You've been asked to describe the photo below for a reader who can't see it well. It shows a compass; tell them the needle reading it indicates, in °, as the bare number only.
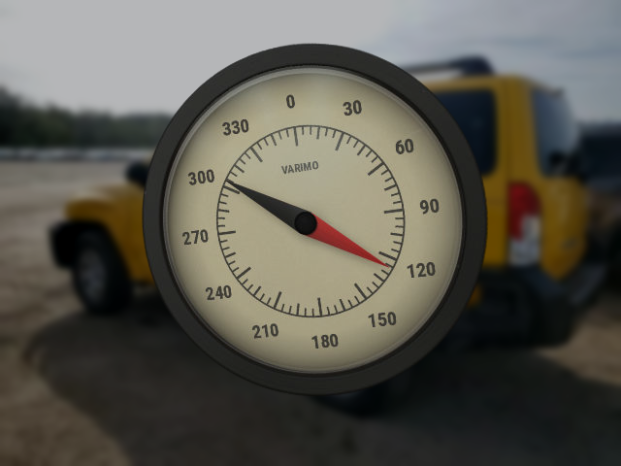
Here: 125
